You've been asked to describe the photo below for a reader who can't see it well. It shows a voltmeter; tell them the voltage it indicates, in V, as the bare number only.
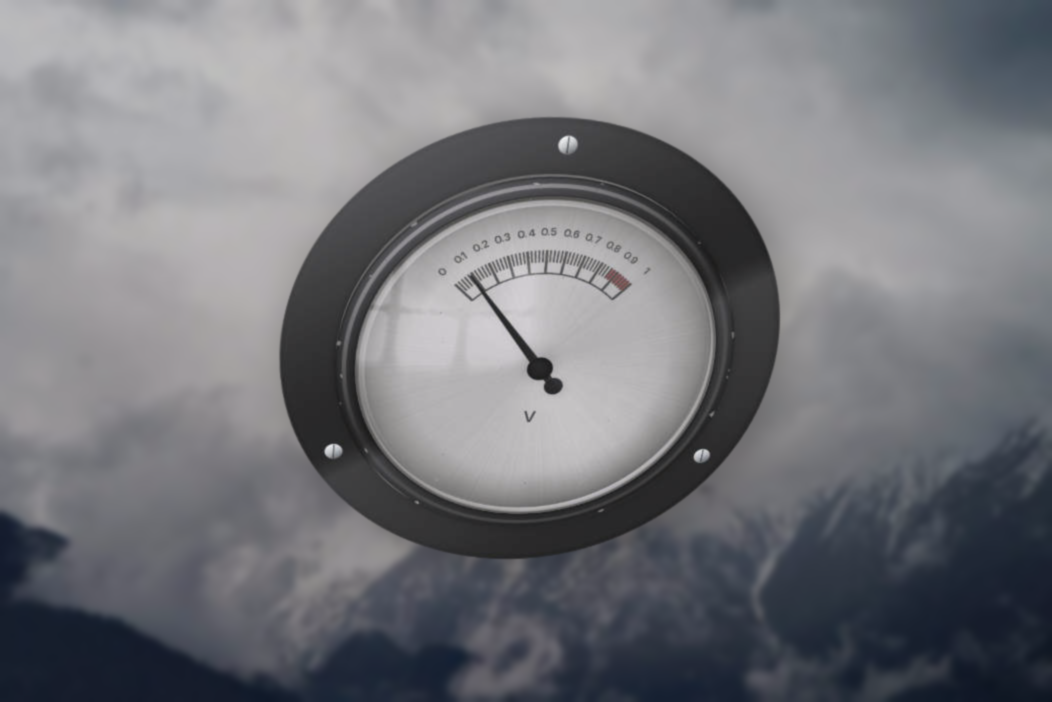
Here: 0.1
